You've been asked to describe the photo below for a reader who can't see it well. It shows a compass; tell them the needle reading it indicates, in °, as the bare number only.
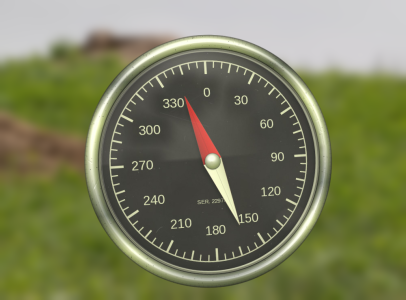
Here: 340
